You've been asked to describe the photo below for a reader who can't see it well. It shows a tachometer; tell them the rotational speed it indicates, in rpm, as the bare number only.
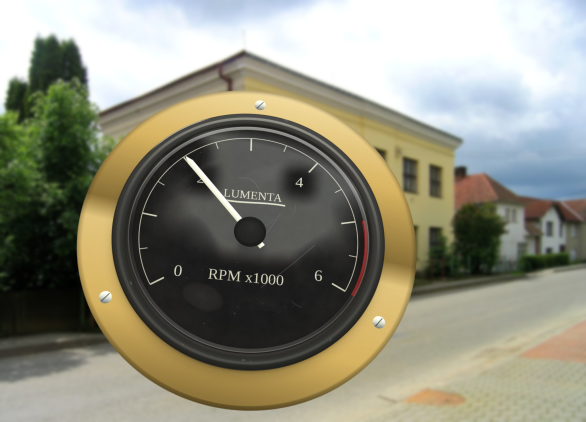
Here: 2000
